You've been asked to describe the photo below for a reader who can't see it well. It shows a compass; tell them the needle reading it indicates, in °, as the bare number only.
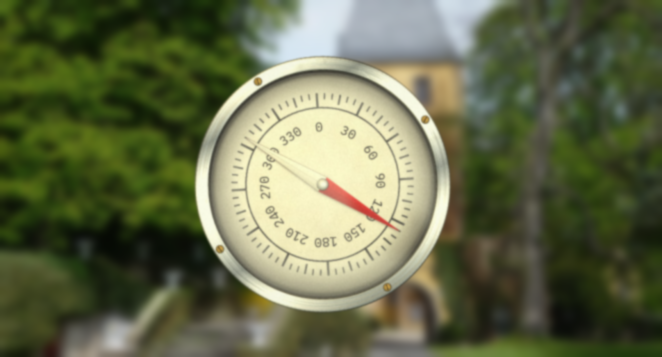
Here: 125
